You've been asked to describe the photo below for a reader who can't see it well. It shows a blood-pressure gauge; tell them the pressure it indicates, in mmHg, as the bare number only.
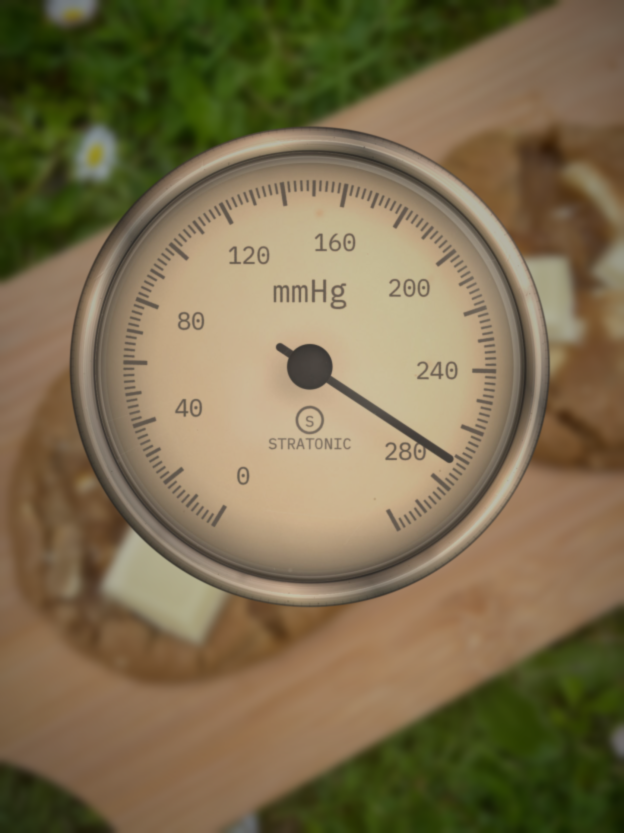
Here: 272
